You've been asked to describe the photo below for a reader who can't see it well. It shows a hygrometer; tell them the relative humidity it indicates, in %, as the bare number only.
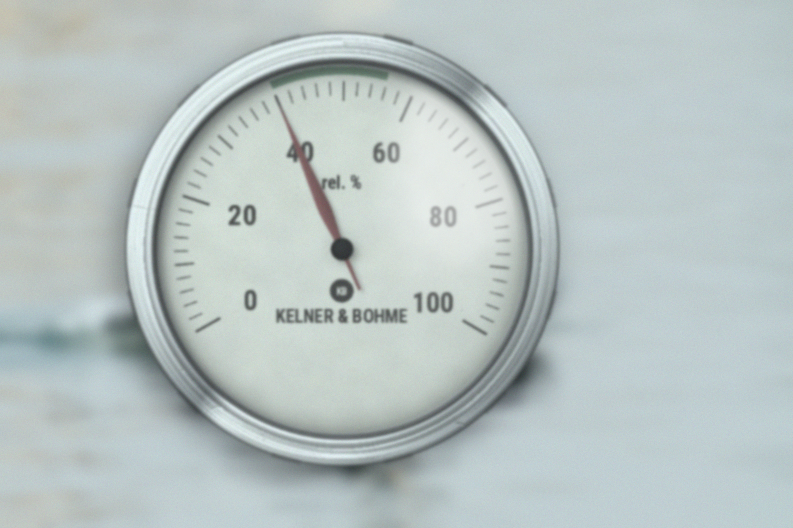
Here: 40
